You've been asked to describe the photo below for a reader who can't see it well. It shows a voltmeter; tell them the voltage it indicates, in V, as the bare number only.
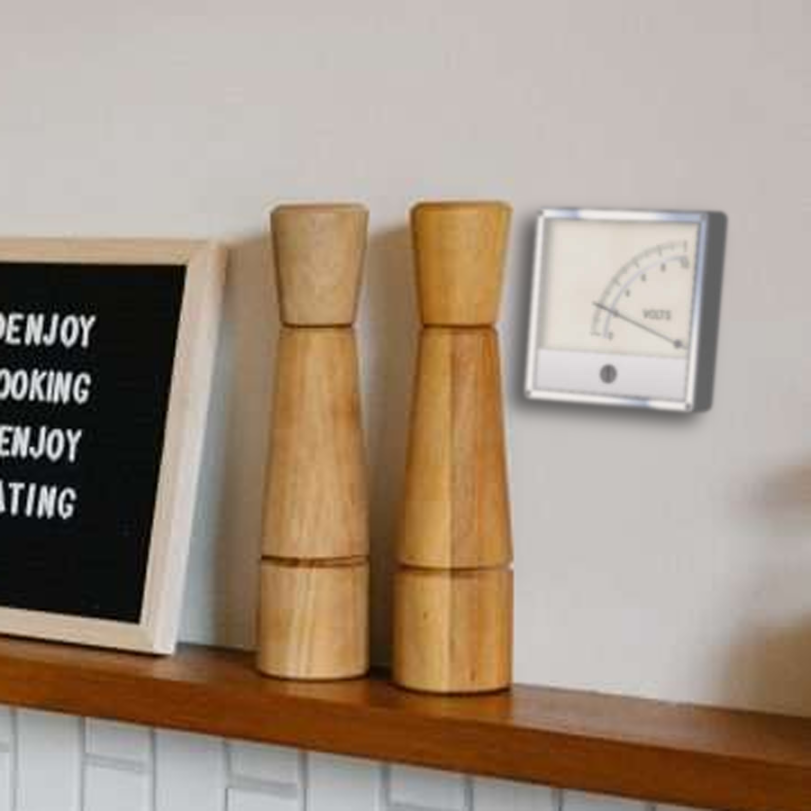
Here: 2
